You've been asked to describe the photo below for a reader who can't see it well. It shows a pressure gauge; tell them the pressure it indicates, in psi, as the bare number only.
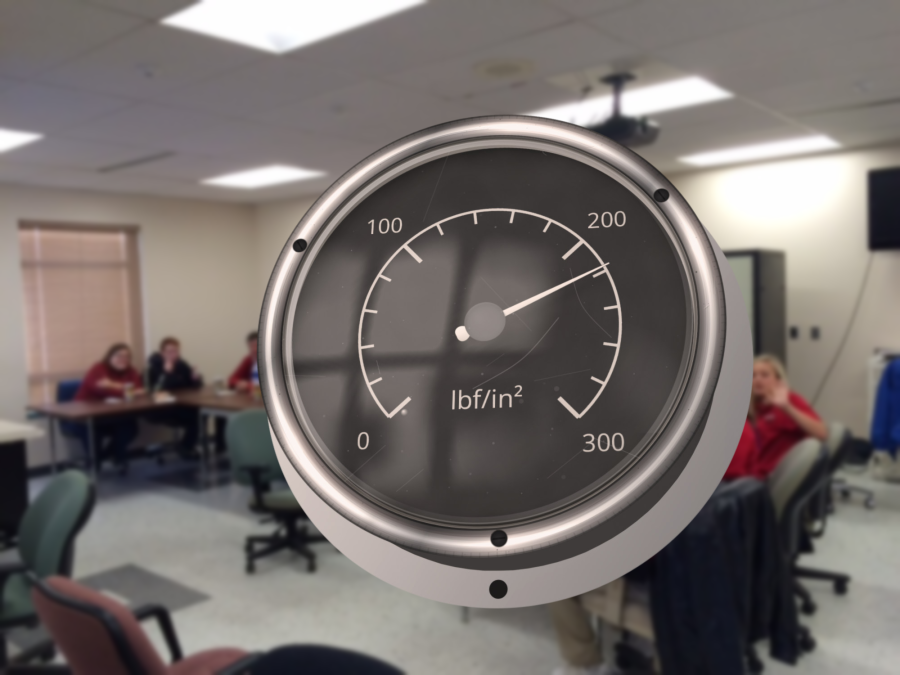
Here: 220
